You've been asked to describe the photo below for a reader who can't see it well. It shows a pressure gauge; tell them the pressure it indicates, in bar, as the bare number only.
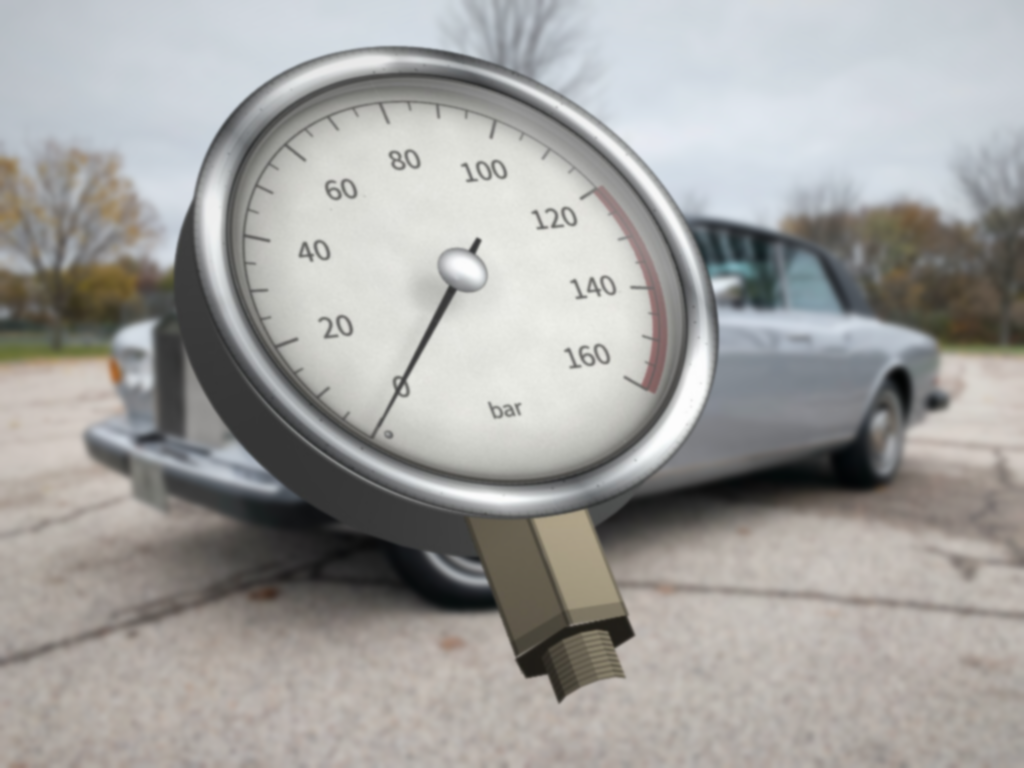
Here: 0
